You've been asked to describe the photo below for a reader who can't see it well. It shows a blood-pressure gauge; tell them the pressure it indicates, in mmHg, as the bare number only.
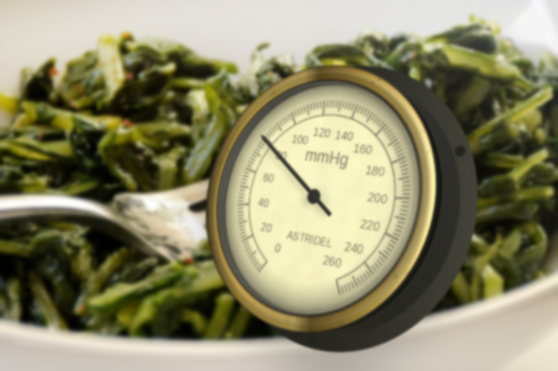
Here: 80
